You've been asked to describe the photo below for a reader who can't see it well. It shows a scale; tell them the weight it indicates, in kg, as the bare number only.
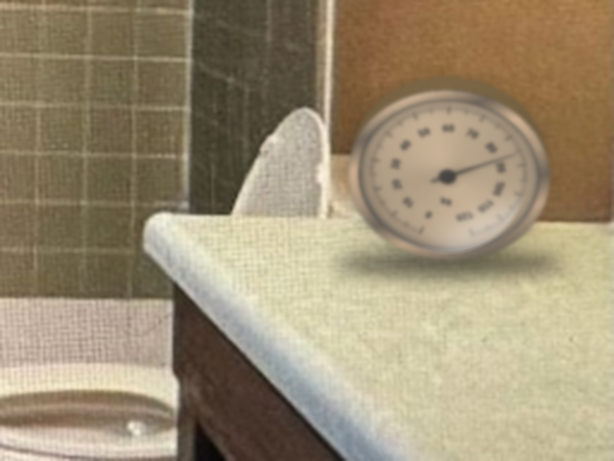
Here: 85
